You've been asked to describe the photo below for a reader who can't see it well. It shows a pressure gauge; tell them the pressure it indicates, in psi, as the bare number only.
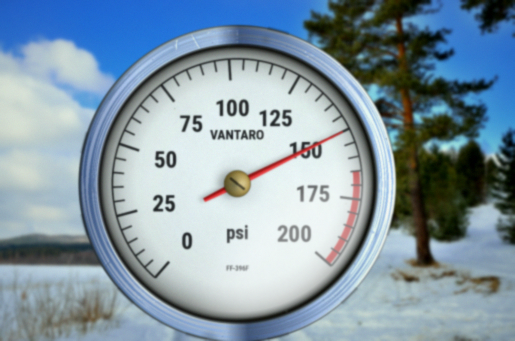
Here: 150
